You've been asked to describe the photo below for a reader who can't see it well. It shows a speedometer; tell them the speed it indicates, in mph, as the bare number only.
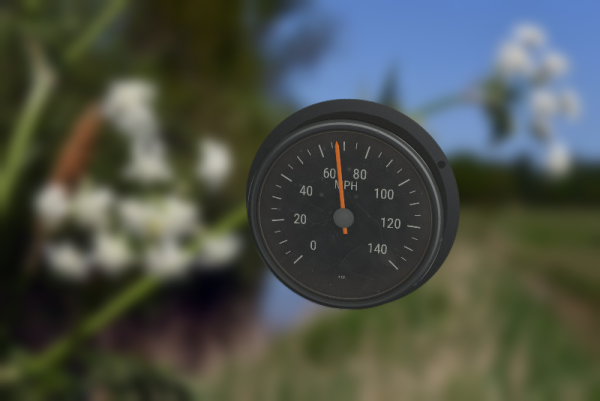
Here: 67.5
